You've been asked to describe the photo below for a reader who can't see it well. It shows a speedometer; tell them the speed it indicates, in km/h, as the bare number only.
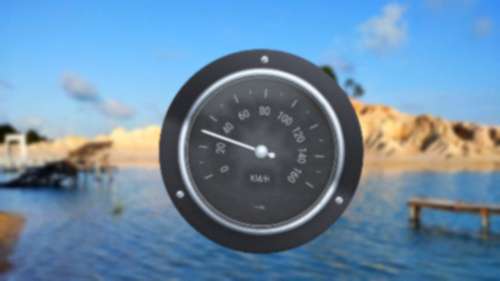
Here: 30
